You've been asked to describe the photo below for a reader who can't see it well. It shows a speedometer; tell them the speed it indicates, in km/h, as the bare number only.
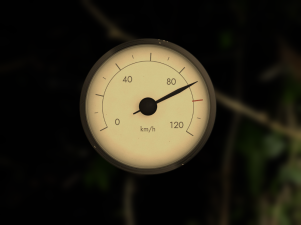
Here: 90
